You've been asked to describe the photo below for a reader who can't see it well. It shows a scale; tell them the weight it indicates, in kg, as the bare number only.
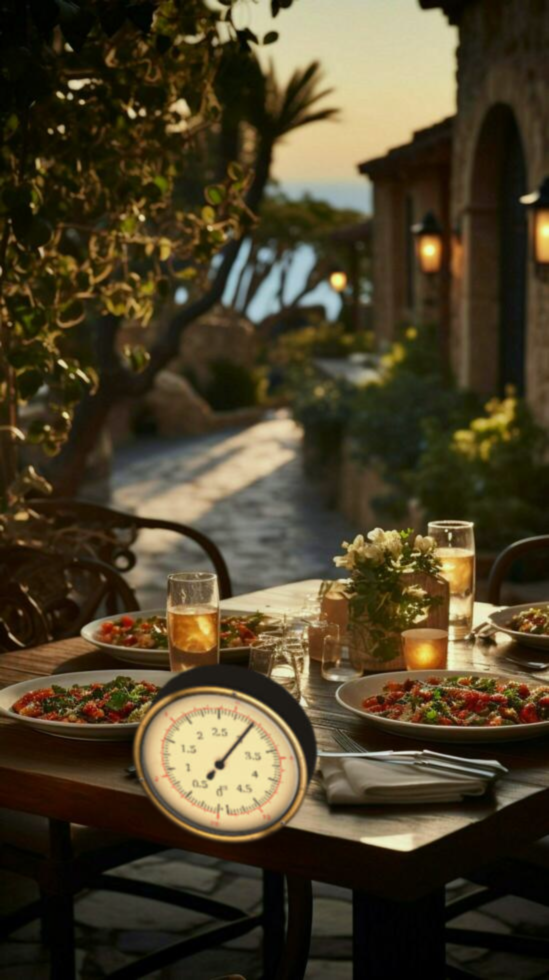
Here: 3
